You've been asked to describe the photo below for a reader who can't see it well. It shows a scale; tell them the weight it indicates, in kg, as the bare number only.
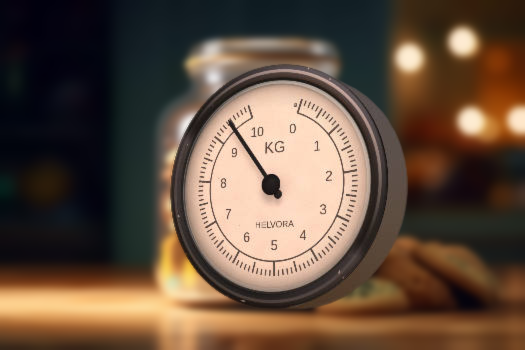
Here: 9.5
